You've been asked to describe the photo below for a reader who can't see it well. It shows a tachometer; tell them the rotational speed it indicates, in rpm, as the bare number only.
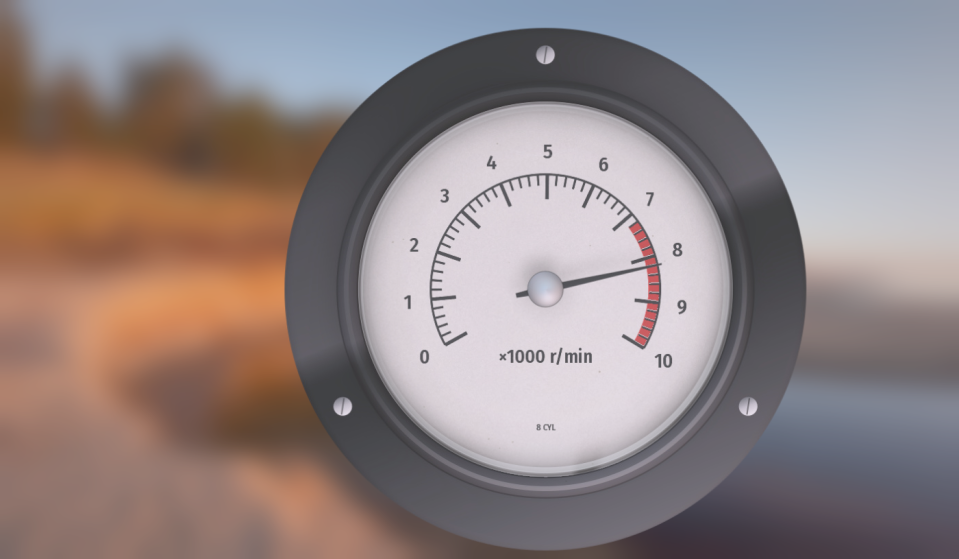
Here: 8200
